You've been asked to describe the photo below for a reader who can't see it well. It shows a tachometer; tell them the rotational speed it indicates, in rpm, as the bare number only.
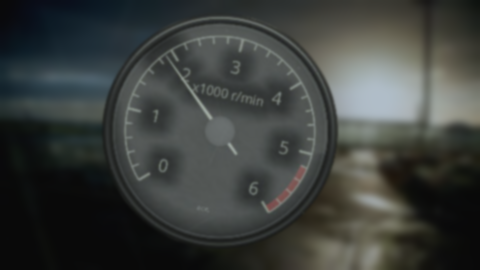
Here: 1900
